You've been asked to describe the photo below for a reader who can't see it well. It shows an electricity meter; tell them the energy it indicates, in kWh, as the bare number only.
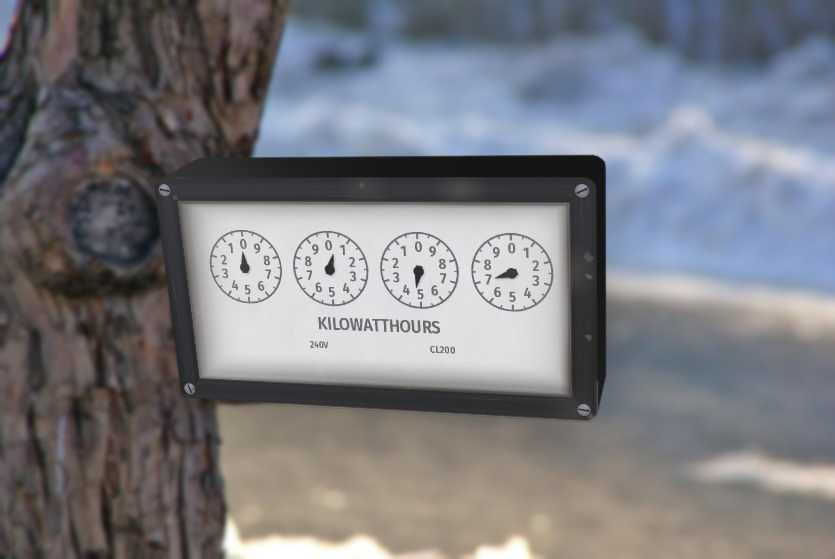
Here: 47
